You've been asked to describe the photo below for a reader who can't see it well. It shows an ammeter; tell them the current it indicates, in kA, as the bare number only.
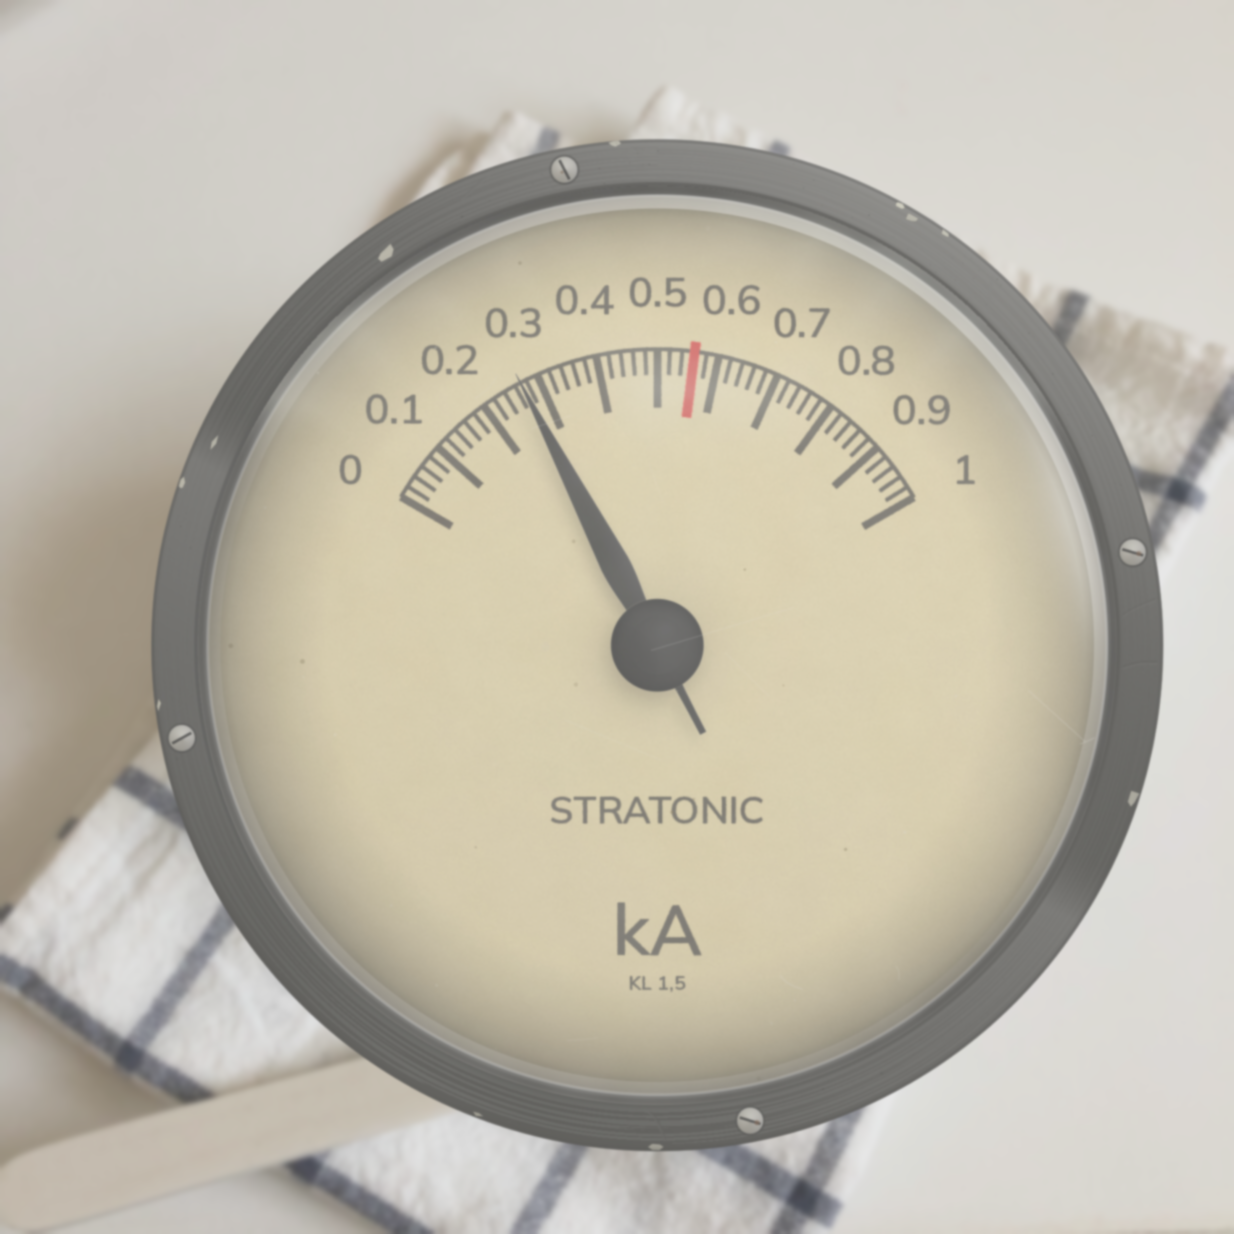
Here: 0.27
